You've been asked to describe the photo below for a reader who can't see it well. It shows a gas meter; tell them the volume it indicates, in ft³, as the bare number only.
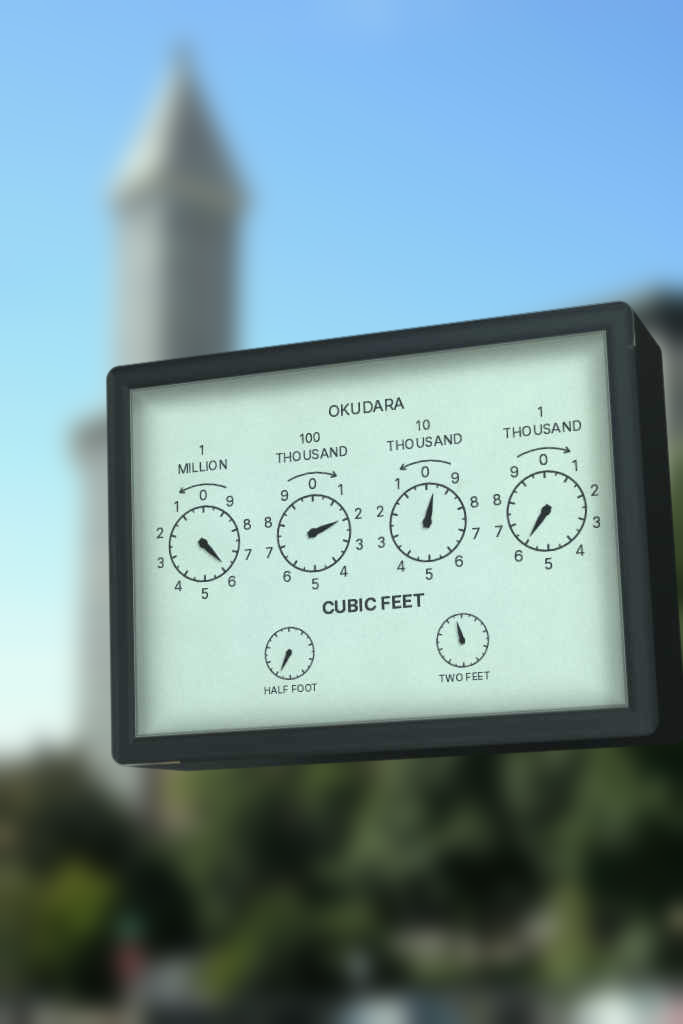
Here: 619600
